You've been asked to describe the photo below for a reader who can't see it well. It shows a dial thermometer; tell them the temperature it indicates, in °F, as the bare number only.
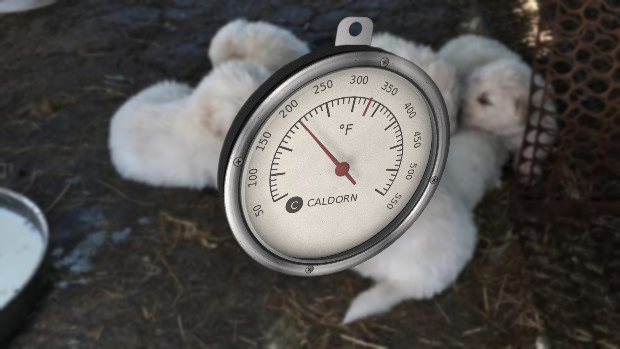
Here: 200
